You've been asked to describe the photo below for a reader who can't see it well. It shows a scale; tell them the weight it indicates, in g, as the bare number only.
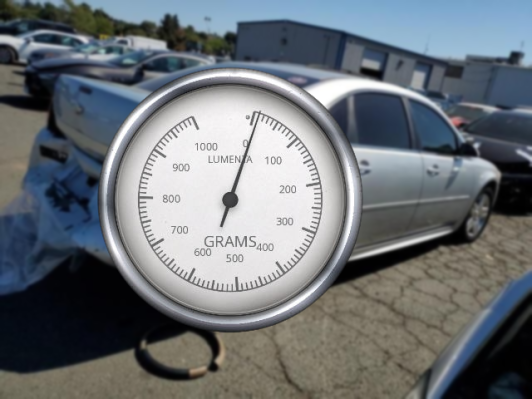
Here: 10
